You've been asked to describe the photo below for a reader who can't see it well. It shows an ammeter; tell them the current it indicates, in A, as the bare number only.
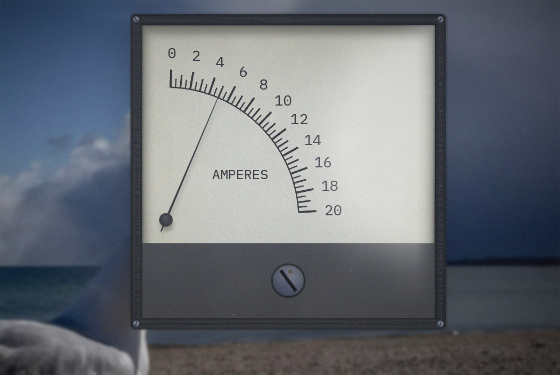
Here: 5
